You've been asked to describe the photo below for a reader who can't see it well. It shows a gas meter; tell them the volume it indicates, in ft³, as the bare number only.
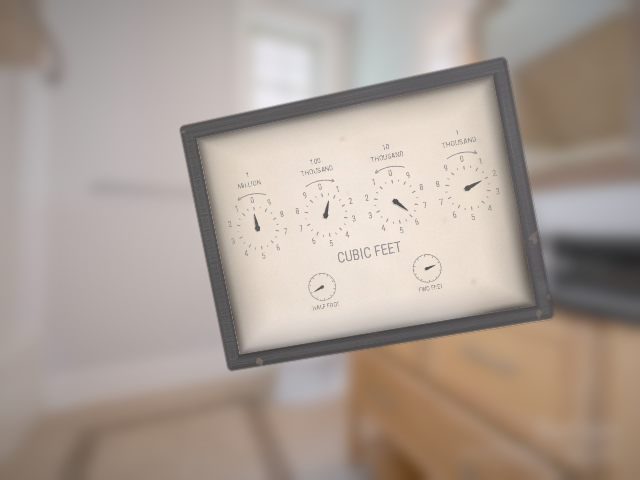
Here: 6200
